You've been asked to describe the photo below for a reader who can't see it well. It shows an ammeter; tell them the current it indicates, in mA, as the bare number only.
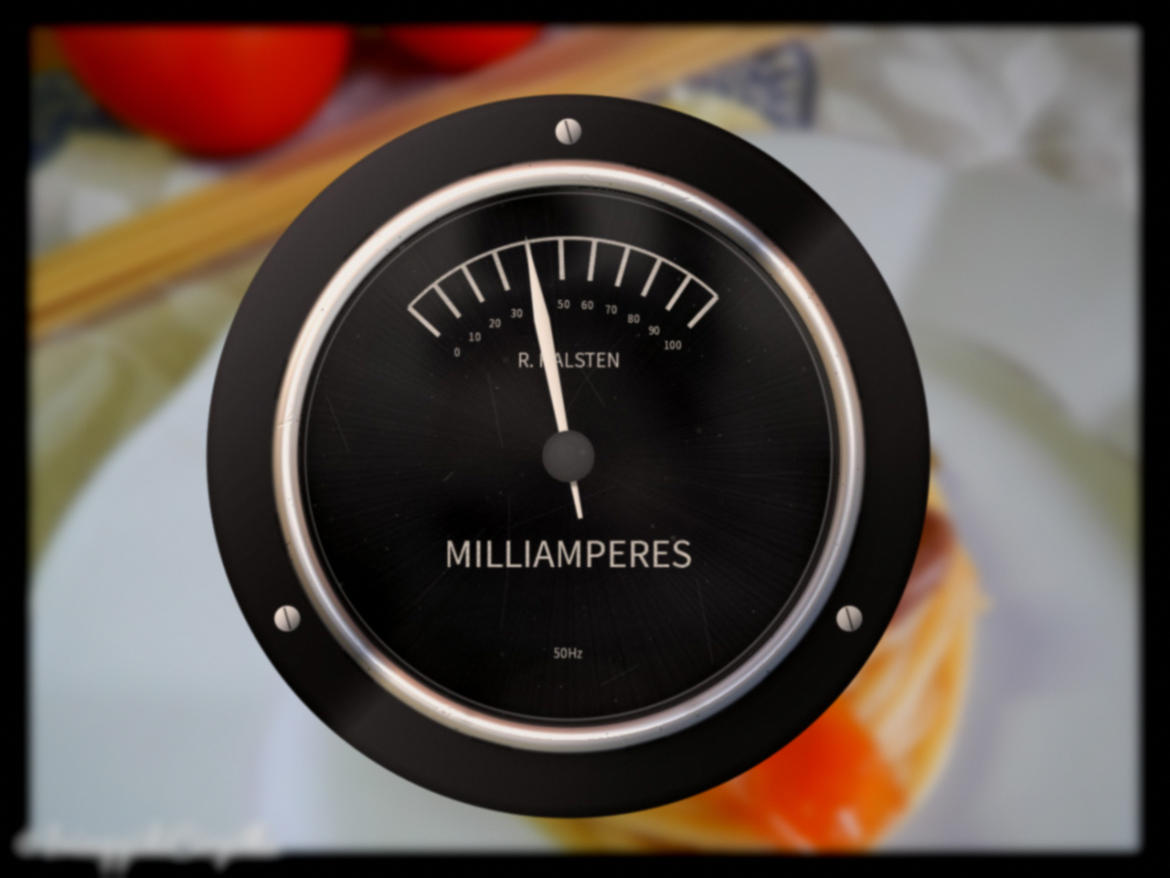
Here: 40
